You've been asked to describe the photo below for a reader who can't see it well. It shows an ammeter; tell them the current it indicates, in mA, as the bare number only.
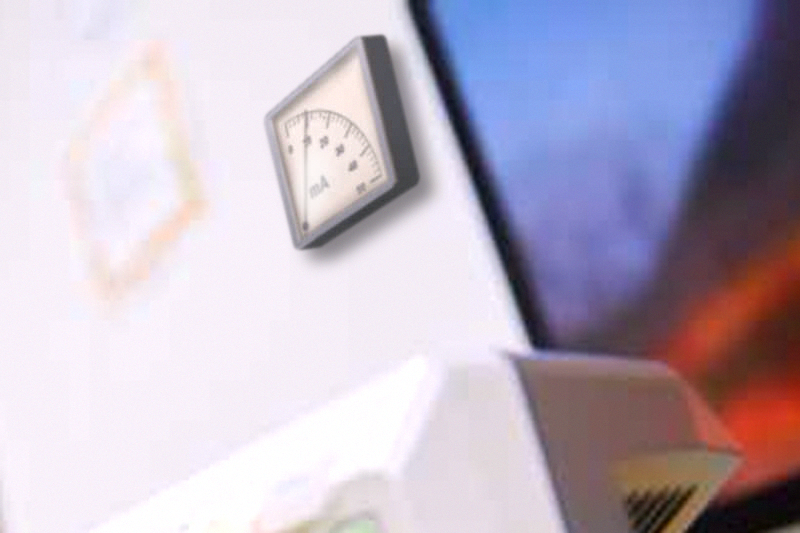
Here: 10
